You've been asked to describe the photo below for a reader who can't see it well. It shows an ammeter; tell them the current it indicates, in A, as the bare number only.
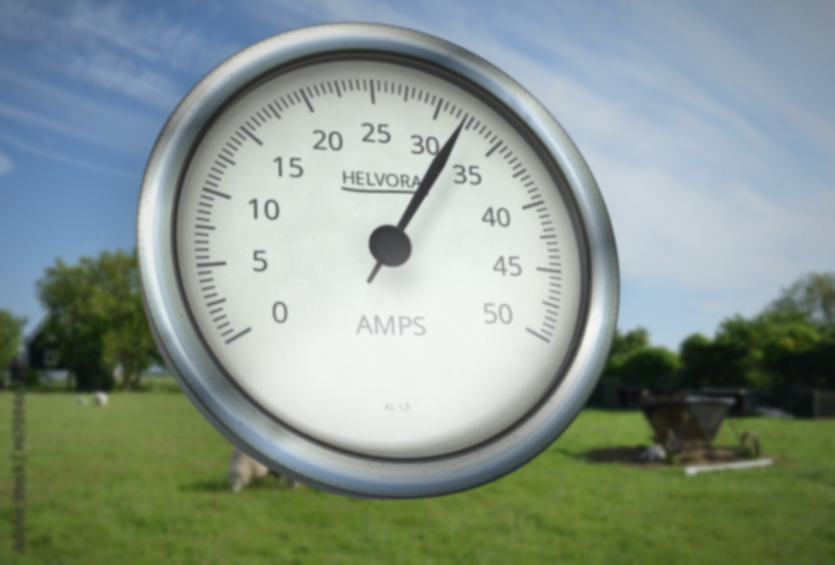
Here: 32
